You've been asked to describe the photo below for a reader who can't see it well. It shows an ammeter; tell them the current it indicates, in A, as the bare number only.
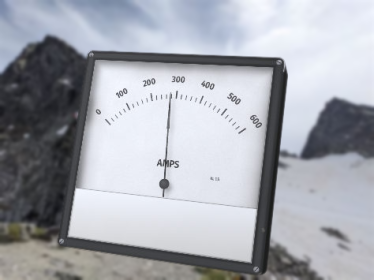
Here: 280
